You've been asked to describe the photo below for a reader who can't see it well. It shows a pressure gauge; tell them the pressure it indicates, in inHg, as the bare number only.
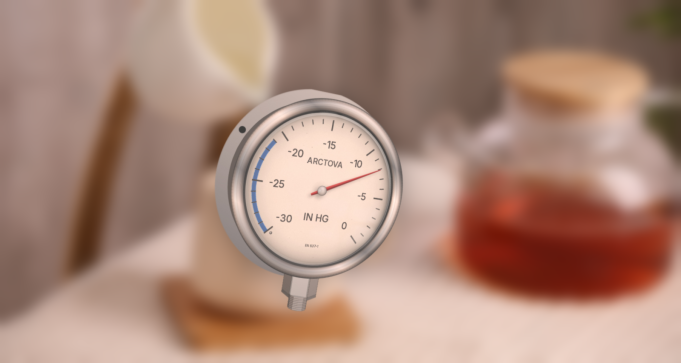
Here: -8
